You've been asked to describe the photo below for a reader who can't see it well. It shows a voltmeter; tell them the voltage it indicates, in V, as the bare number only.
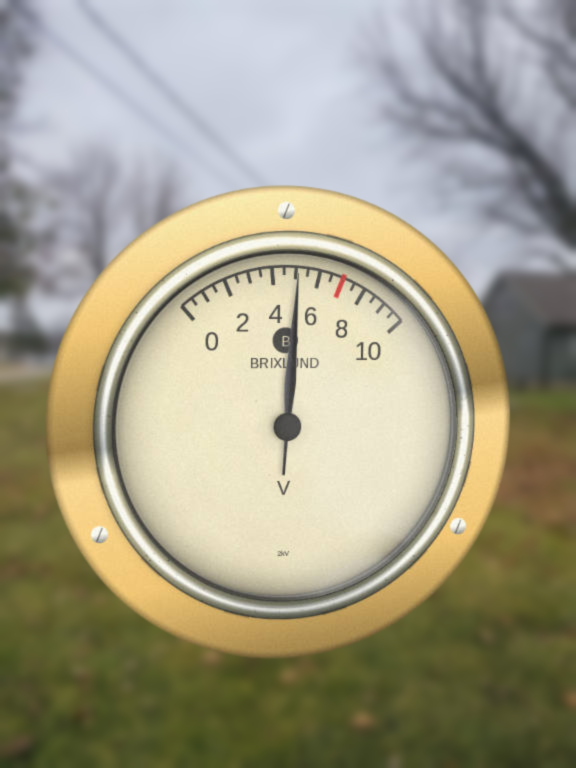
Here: 5
